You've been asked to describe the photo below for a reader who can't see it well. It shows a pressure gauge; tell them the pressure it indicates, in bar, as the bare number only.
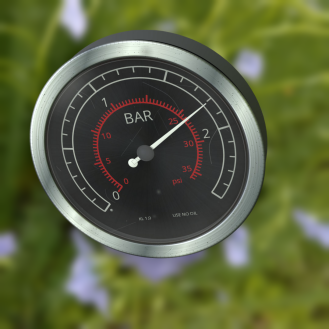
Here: 1.8
